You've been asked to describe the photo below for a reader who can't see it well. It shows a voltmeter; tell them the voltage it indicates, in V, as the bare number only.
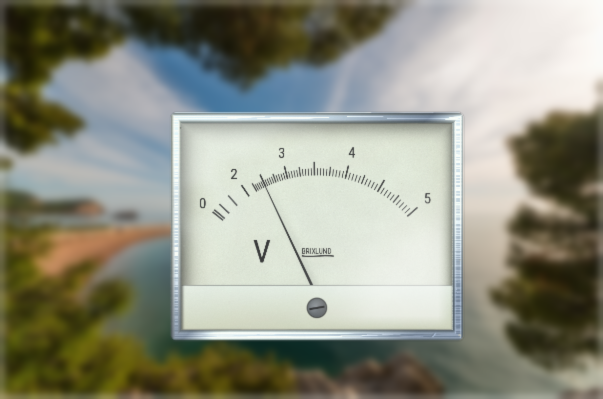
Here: 2.5
